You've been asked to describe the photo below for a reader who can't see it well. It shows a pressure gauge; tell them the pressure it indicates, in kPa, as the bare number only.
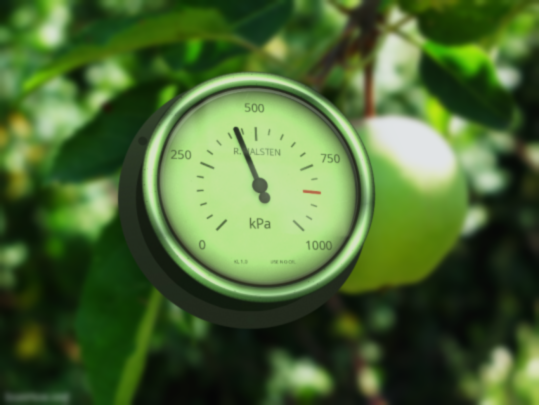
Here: 425
